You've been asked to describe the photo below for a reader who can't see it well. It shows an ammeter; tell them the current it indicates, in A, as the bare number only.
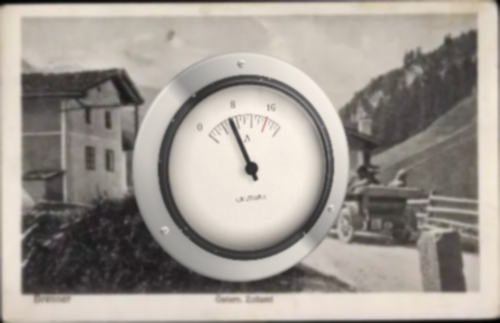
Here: 6
